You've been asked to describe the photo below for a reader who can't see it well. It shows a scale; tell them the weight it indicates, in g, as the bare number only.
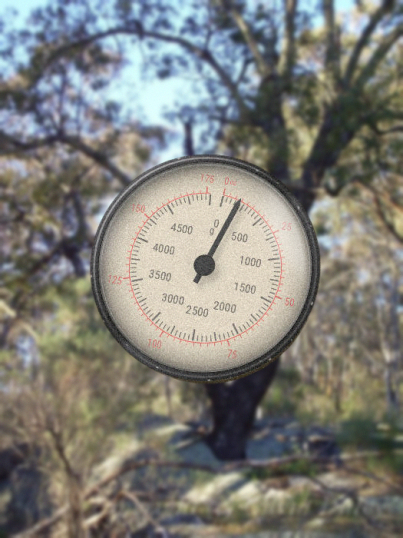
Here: 200
